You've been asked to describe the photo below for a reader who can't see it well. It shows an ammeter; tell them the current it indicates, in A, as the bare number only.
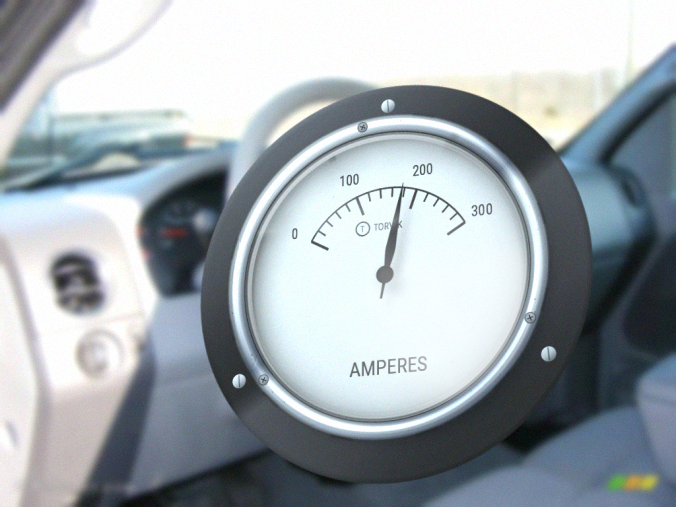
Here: 180
